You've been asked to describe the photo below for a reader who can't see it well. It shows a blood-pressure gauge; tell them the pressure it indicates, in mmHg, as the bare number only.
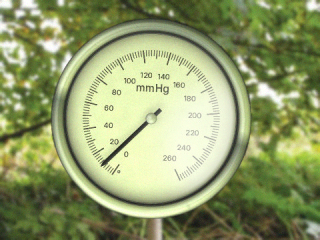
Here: 10
